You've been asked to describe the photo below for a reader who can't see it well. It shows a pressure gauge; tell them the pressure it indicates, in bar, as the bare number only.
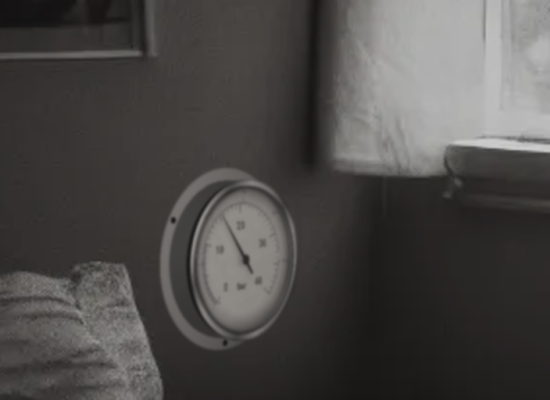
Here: 15
